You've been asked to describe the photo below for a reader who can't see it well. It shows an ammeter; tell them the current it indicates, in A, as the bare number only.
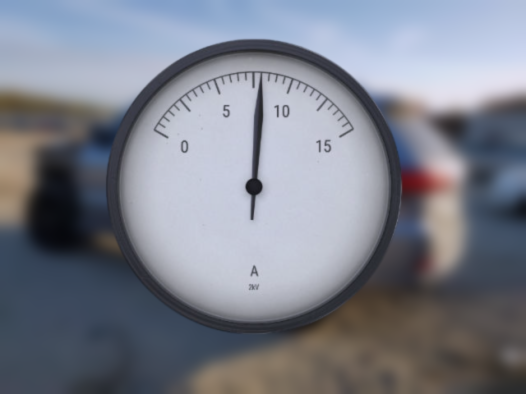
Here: 8
